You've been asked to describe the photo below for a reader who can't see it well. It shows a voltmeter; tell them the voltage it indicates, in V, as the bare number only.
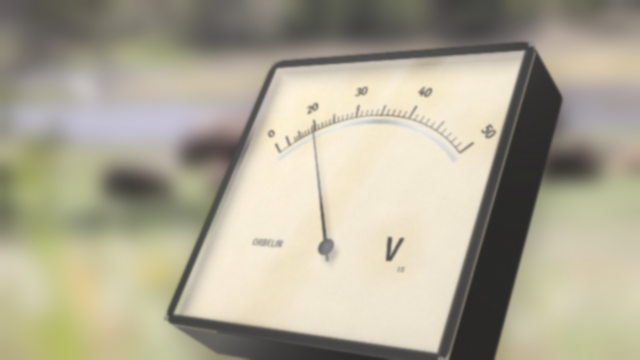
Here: 20
